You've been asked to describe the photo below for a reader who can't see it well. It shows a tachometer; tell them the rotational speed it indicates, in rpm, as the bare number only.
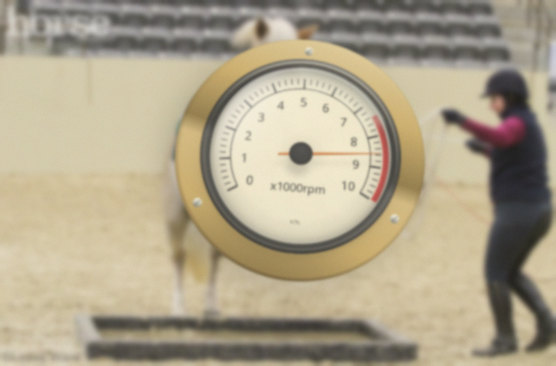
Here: 8600
